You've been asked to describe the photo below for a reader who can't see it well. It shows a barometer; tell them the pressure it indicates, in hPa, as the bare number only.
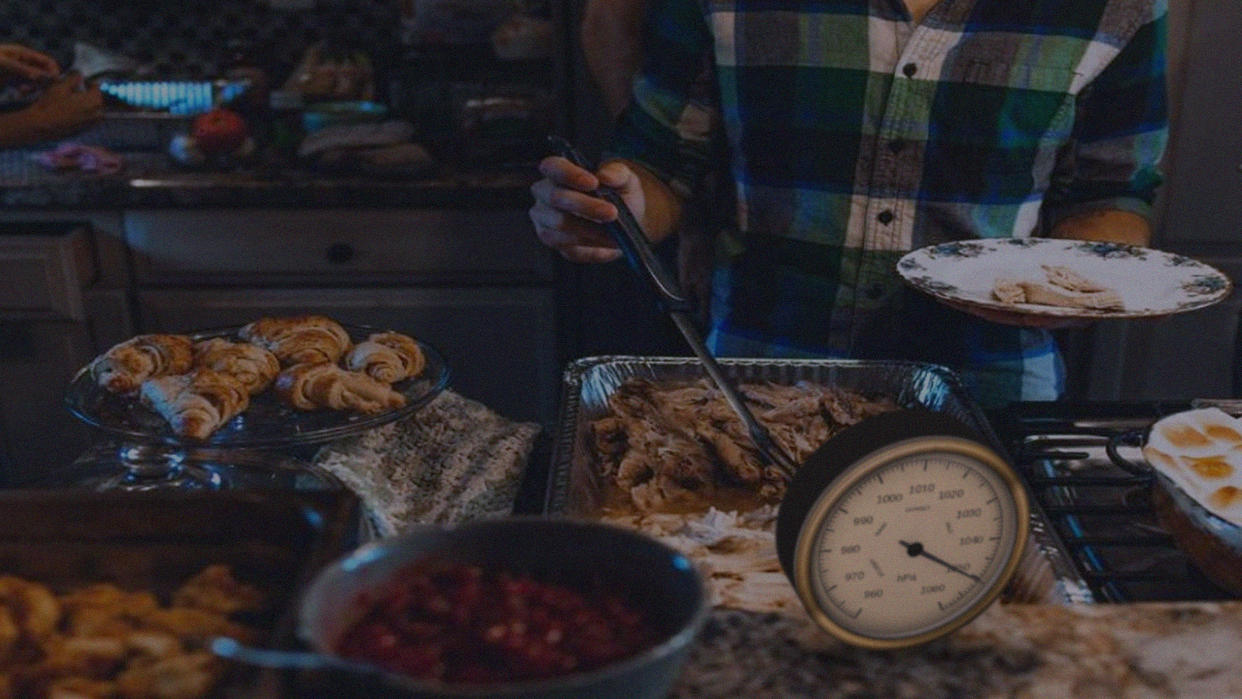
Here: 1050
